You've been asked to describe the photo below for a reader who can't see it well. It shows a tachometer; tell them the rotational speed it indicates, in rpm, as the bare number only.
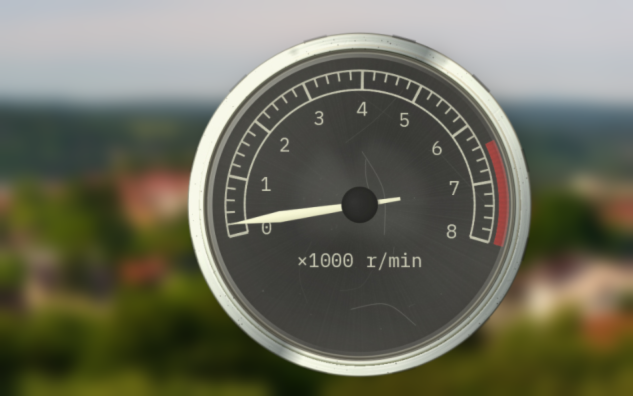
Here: 200
